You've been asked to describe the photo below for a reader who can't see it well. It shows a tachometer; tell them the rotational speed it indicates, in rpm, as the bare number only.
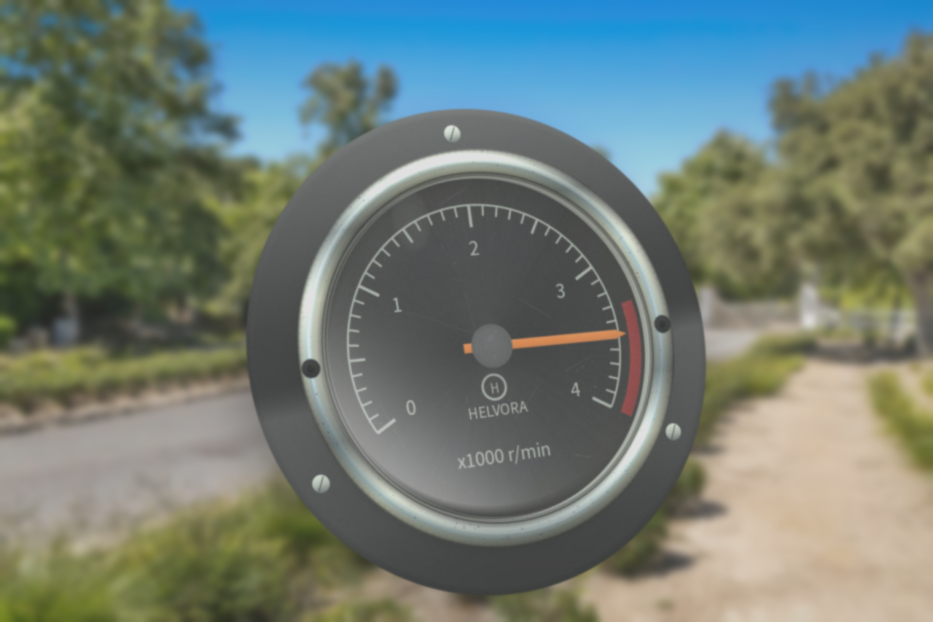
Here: 3500
